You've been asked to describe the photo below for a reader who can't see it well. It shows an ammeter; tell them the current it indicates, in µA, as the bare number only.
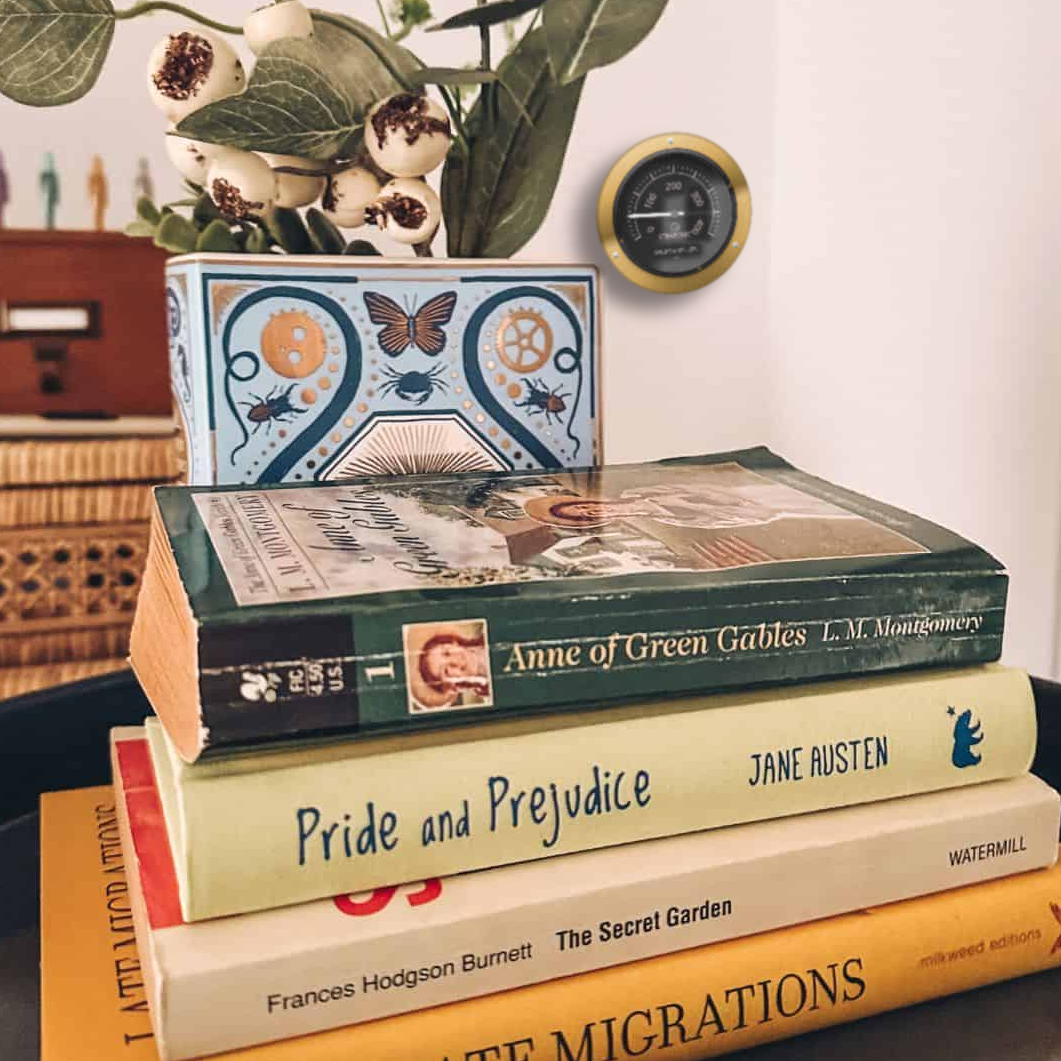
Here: 50
